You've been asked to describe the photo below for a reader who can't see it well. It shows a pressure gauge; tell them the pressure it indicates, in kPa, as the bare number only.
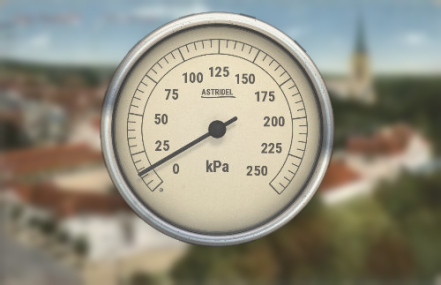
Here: 12.5
